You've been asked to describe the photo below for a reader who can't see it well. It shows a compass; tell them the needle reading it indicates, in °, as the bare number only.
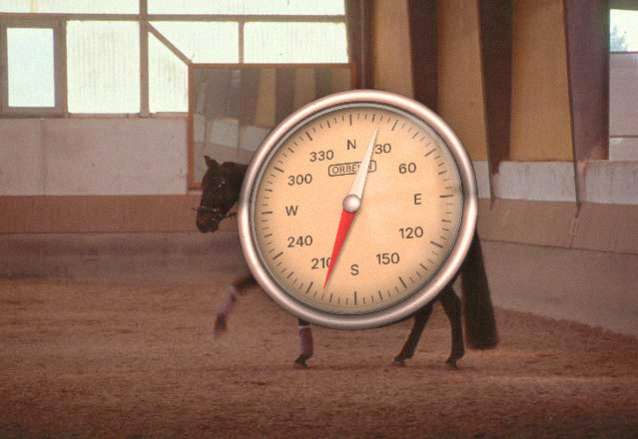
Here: 200
